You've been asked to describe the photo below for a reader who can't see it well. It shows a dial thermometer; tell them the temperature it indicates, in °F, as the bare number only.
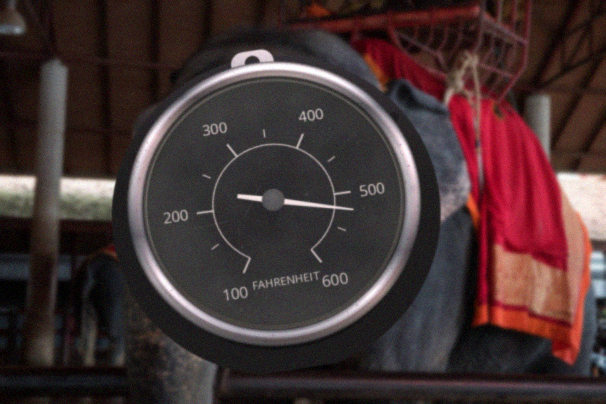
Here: 525
